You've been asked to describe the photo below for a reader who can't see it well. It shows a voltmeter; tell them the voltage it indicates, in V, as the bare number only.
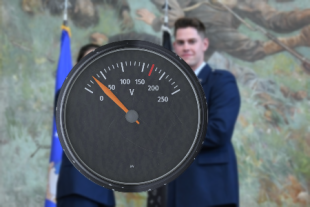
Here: 30
